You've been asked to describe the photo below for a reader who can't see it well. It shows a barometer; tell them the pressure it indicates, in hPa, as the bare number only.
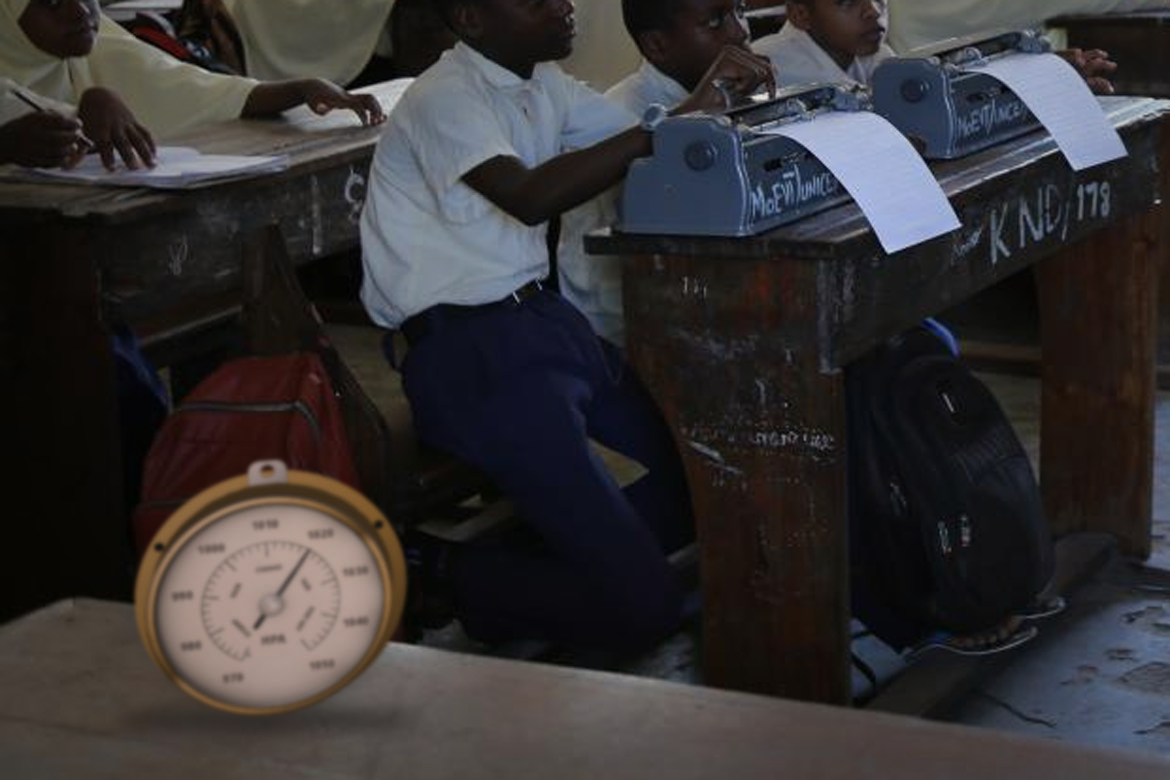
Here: 1020
